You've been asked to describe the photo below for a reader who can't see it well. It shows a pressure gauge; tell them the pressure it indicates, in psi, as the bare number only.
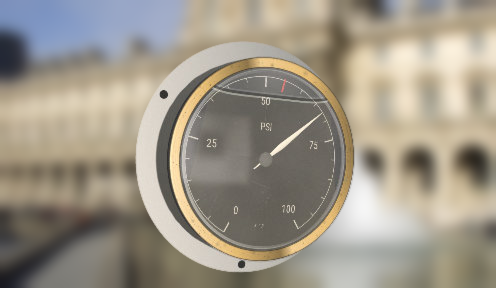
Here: 67.5
